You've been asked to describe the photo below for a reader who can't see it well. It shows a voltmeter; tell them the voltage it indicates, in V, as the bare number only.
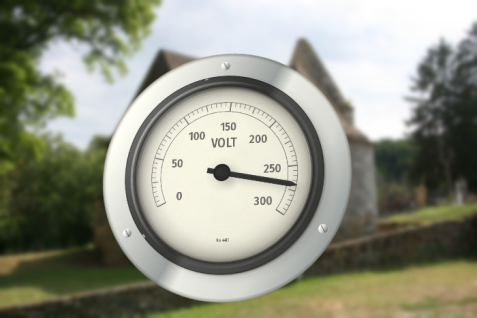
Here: 270
